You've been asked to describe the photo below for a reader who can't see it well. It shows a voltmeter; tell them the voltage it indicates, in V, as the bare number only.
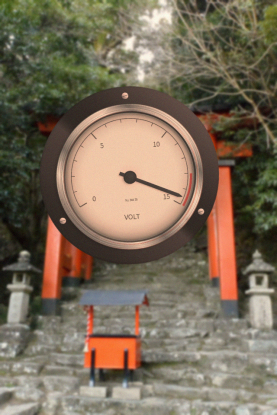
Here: 14.5
